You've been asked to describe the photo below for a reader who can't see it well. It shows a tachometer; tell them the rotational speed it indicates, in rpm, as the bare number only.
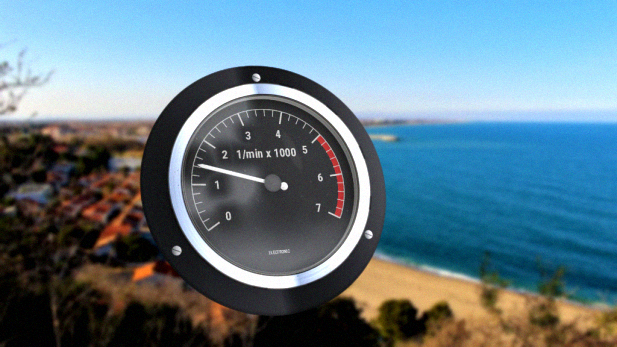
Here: 1400
